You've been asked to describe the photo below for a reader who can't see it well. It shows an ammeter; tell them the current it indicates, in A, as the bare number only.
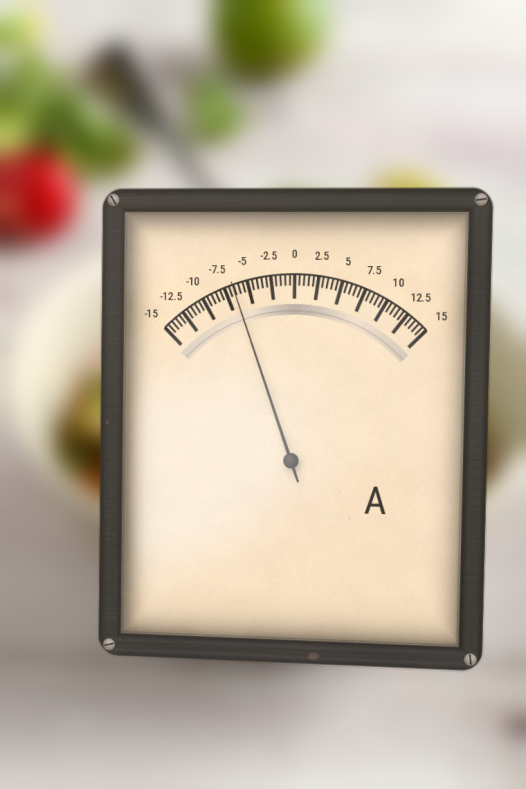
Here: -6.5
